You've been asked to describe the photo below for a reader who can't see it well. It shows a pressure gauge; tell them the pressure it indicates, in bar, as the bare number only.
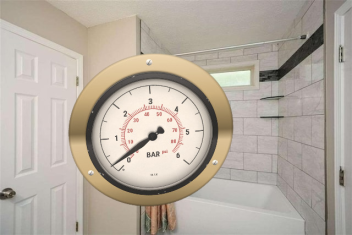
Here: 0.25
